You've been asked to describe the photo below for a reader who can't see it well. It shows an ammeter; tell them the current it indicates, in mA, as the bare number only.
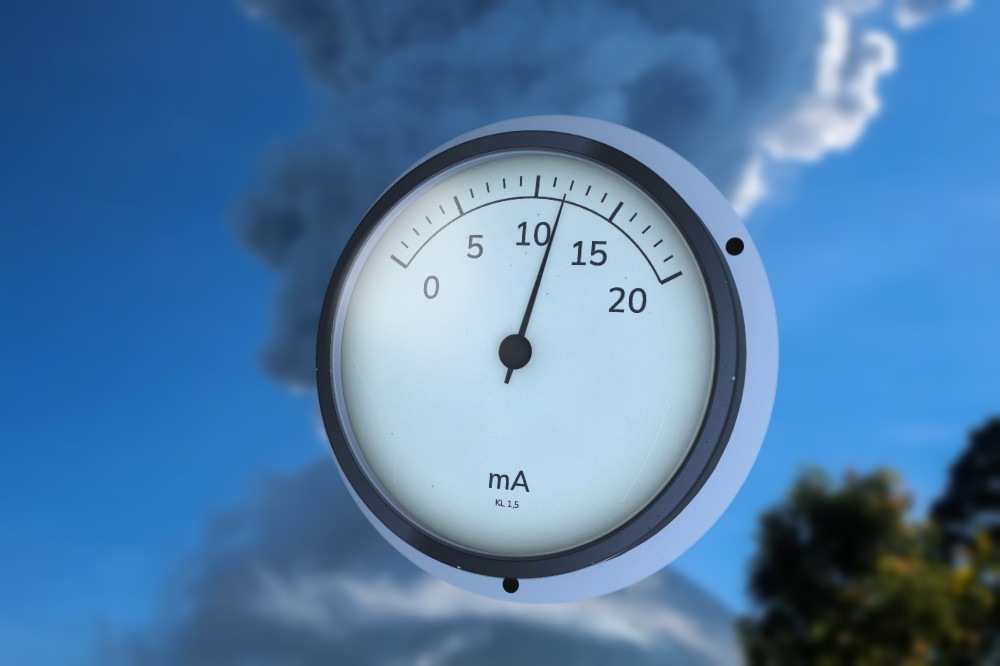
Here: 12
